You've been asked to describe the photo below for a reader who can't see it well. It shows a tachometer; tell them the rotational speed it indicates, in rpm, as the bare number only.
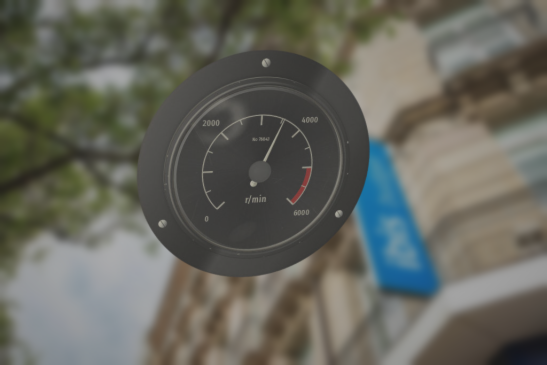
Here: 3500
